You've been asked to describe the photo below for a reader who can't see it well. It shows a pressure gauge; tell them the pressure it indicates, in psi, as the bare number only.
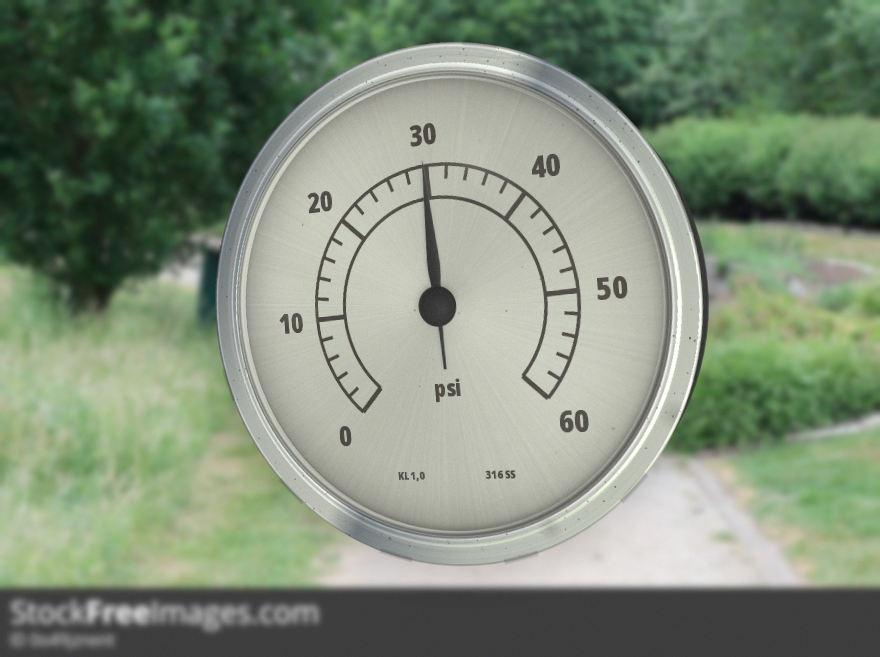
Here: 30
